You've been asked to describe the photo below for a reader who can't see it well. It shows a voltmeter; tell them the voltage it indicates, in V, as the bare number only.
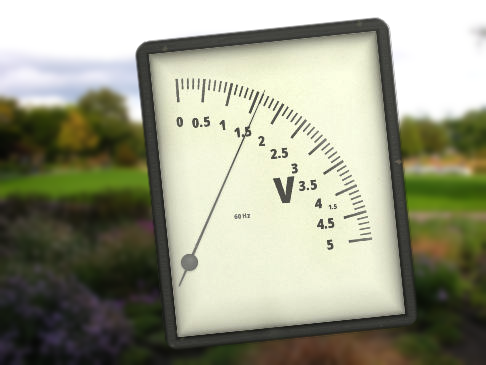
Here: 1.6
